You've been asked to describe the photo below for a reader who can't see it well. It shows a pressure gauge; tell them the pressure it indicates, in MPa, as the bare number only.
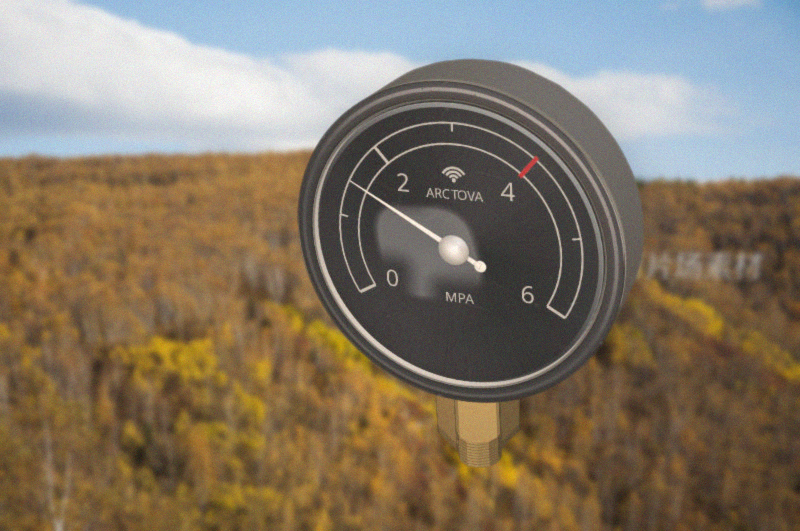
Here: 1.5
